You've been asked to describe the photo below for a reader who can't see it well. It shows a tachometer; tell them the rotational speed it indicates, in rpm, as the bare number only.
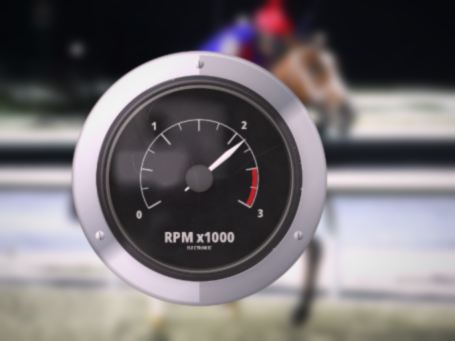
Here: 2125
